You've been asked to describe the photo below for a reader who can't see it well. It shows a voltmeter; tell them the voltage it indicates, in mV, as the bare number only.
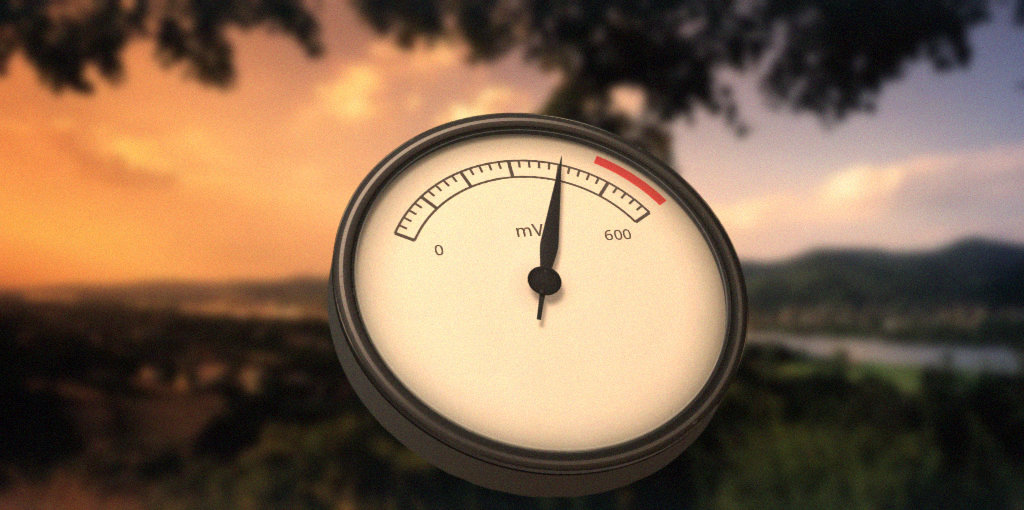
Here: 400
